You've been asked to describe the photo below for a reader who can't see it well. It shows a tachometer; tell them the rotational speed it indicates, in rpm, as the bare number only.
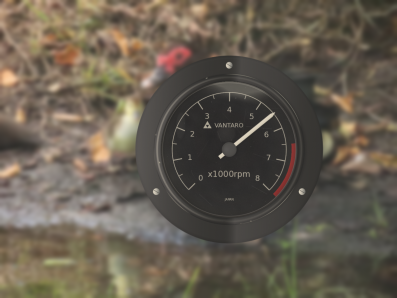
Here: 5500
